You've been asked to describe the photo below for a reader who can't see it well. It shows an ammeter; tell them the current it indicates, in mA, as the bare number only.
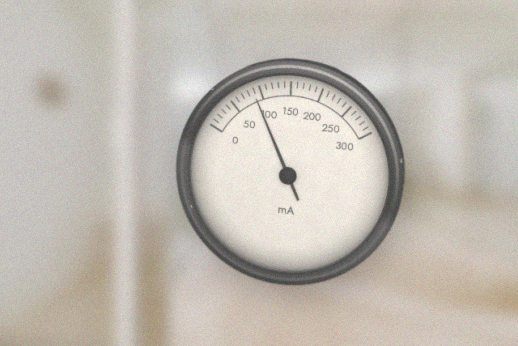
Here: 90
